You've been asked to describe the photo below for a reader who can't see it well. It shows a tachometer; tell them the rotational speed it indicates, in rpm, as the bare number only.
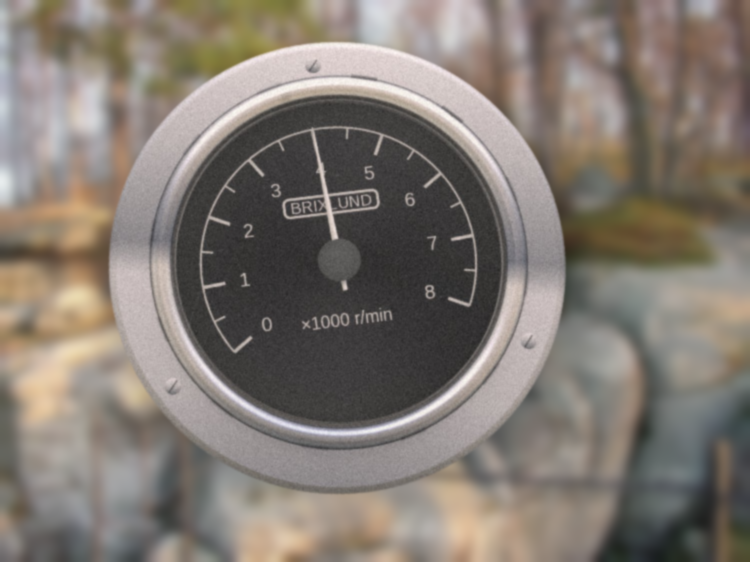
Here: 4000
